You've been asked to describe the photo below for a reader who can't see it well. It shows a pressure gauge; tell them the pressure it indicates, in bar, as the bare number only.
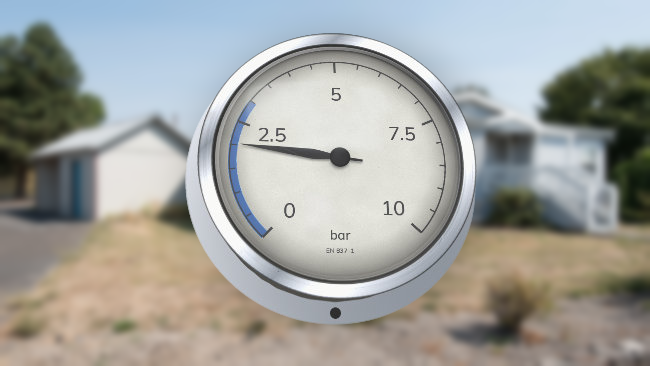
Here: 2
